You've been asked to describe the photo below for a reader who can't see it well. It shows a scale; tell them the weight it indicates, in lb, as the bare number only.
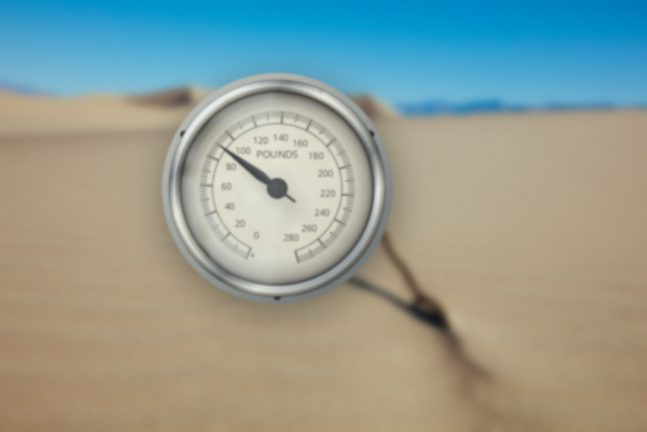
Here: 90
